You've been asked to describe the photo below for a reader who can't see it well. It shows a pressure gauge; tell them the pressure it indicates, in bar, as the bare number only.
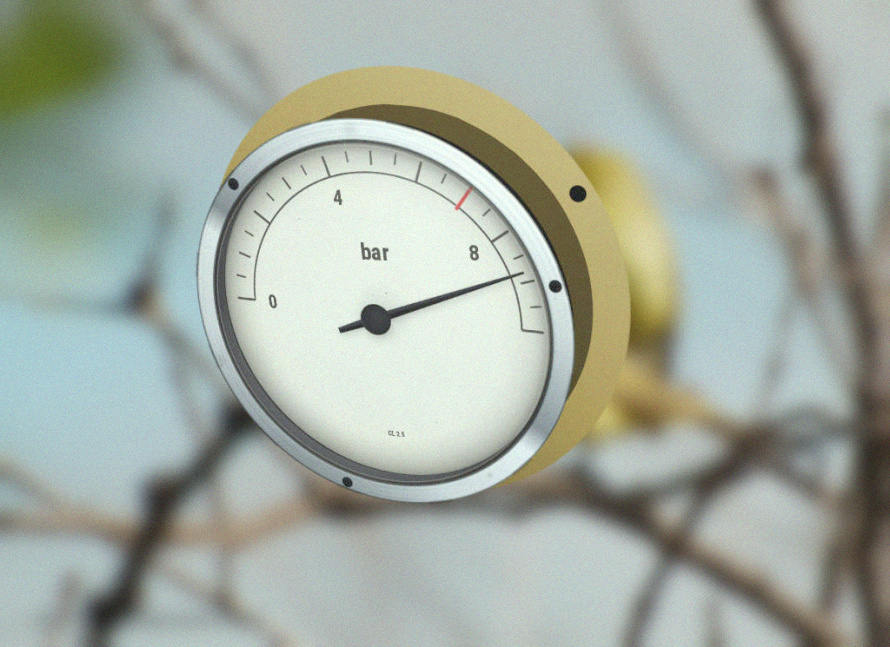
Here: 8.75
